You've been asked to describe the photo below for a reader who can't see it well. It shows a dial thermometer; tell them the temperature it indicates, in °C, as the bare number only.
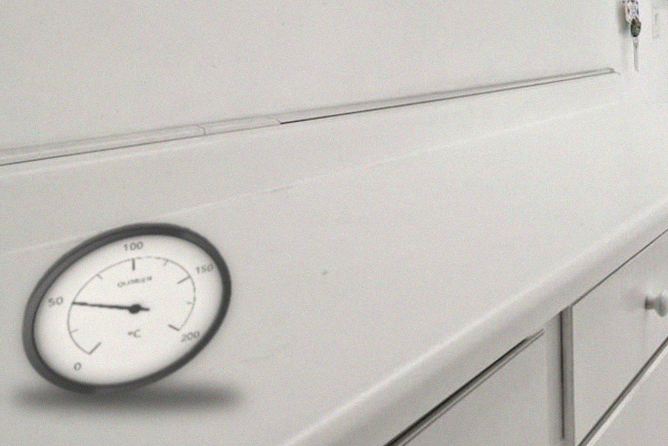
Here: 50
